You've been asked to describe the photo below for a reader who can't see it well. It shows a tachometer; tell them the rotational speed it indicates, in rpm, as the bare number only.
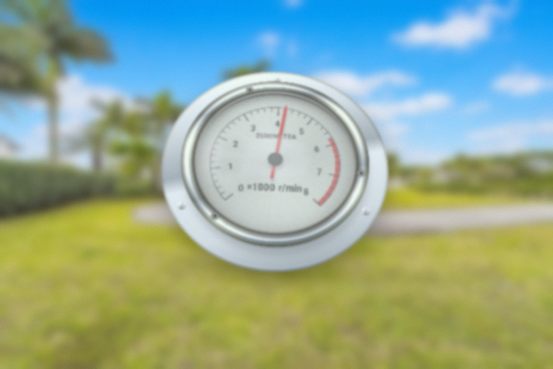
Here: 4200
